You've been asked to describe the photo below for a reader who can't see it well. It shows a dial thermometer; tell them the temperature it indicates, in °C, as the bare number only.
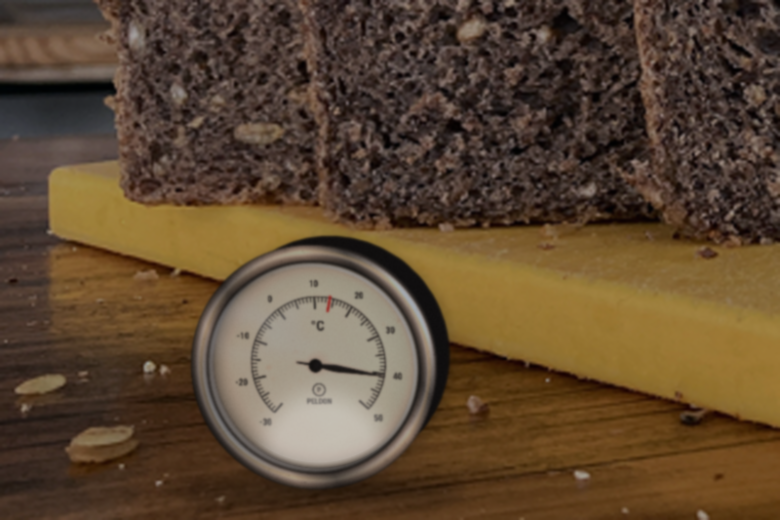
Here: 40
